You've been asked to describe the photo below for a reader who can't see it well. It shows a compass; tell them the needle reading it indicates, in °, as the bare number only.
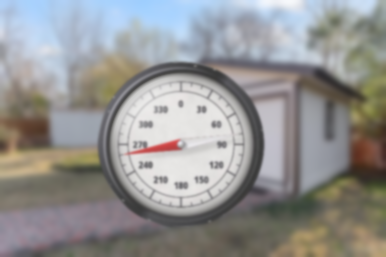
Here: 260
